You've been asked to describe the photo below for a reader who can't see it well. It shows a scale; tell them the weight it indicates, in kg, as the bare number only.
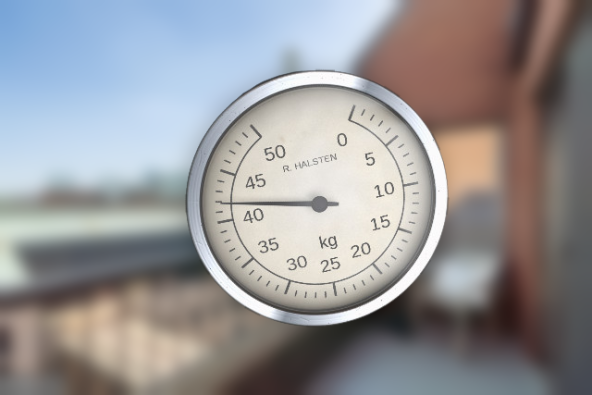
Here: 42
